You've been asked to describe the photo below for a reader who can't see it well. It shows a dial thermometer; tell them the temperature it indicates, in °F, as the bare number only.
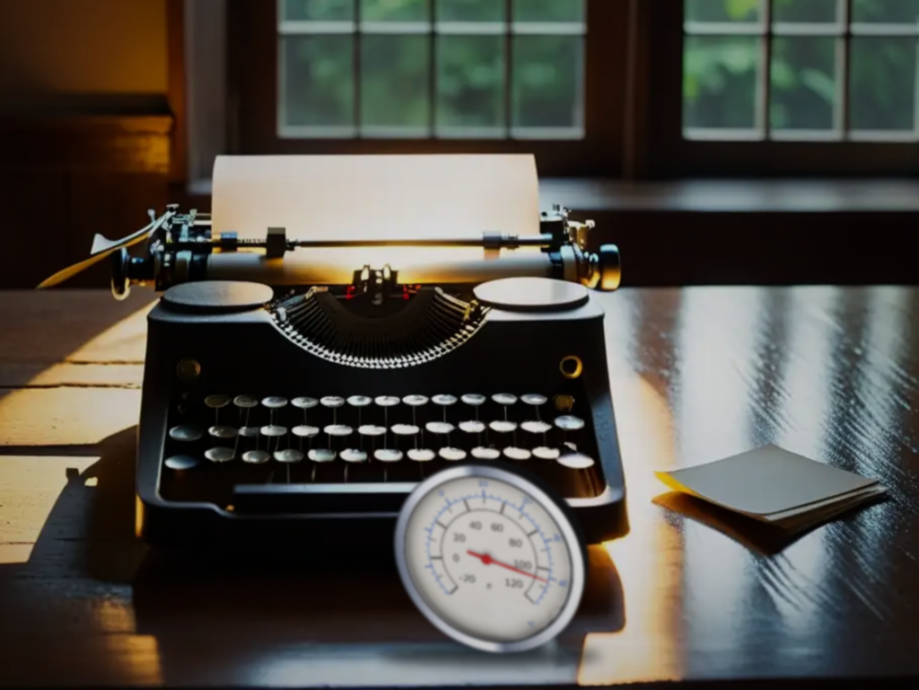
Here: 105
